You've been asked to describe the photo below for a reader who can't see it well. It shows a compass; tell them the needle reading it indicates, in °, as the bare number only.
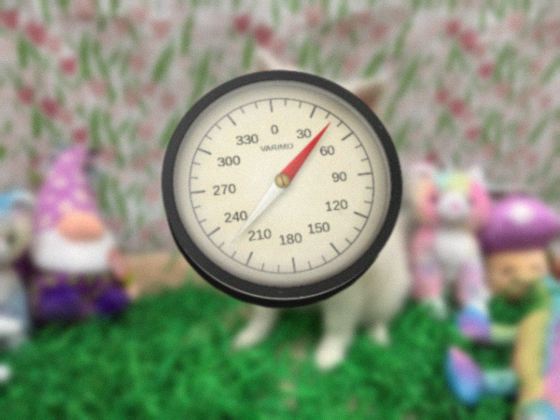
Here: 45
